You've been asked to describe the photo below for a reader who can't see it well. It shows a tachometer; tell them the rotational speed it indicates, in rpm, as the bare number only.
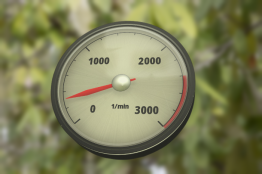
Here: 300
